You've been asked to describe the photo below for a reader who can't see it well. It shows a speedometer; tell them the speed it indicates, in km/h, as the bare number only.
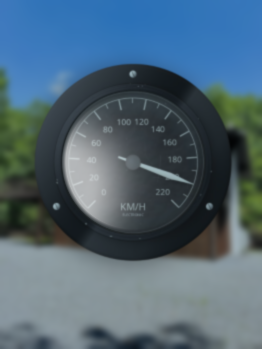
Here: 200
